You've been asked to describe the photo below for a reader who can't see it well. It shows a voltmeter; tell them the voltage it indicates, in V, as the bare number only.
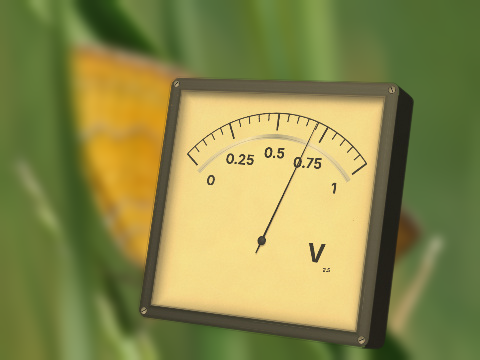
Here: 0.7
